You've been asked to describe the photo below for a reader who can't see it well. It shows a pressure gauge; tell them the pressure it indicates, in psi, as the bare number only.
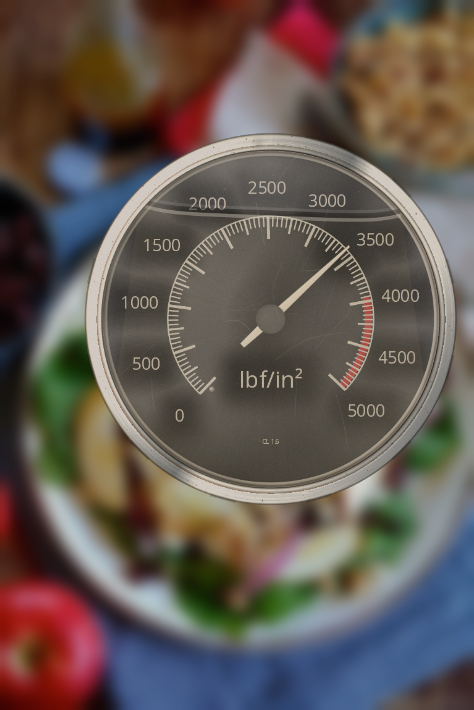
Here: 3400
